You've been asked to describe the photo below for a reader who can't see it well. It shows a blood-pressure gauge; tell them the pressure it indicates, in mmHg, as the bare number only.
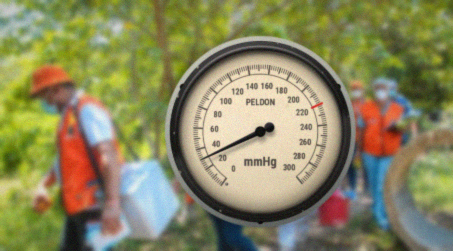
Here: 30
